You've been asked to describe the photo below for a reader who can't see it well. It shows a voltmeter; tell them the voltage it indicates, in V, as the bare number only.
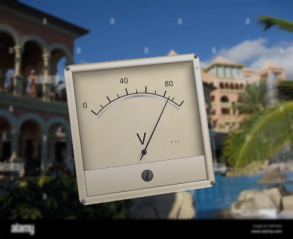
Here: 85
